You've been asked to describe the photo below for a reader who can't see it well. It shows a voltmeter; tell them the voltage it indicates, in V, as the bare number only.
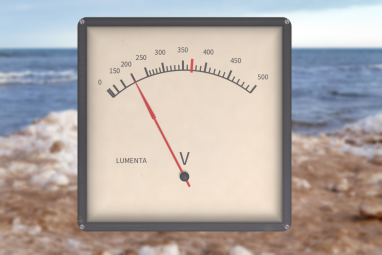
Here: 200
